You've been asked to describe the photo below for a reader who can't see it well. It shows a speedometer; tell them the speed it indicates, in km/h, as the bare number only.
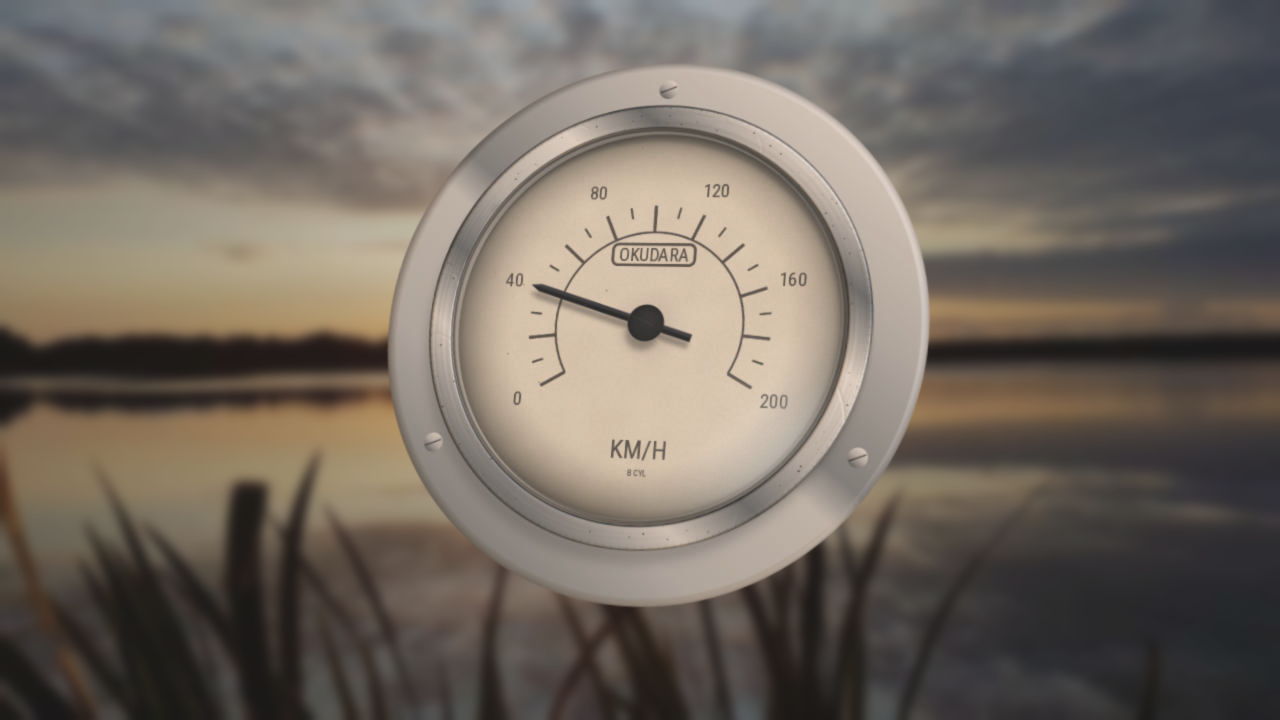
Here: 40
